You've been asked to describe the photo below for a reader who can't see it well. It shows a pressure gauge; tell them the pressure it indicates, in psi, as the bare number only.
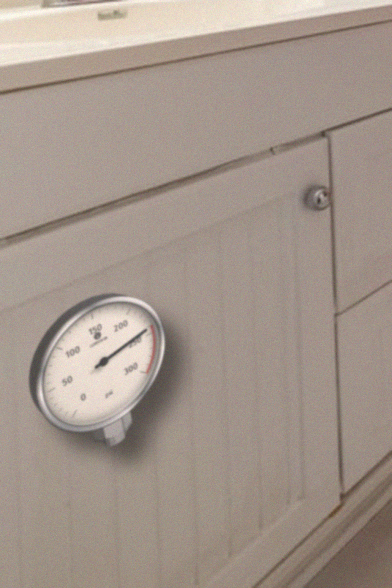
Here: 240
